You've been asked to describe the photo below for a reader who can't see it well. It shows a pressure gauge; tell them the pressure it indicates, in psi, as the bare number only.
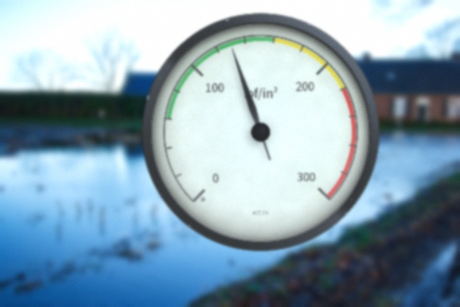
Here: 130
